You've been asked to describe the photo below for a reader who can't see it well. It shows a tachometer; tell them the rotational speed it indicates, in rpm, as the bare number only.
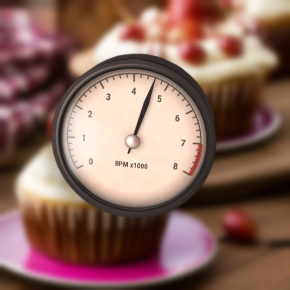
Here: 4600
